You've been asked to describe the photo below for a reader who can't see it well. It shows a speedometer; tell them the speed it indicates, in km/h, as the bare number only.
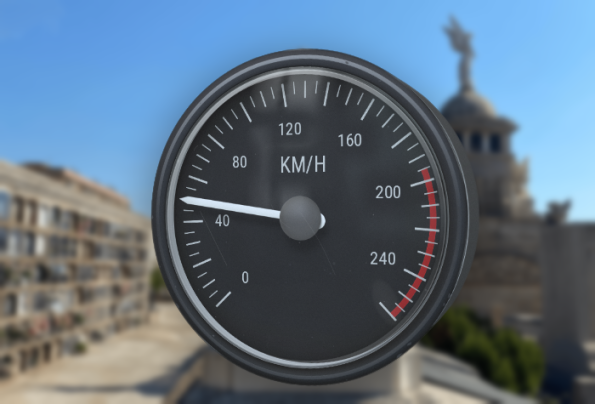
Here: 50
